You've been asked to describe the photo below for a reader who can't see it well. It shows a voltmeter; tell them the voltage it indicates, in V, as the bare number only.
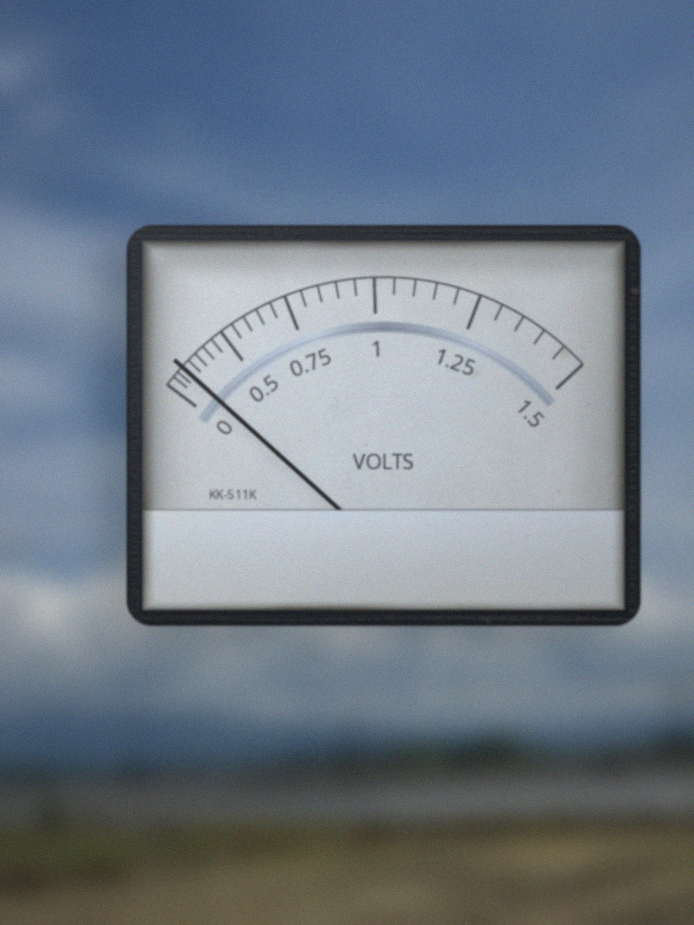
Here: 0.25
